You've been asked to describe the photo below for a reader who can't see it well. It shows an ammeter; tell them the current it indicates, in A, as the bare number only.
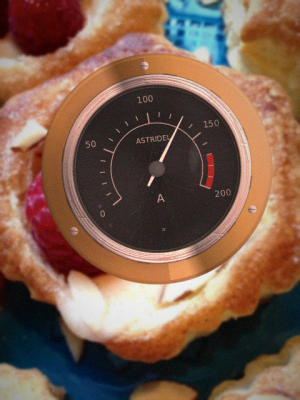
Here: 130
